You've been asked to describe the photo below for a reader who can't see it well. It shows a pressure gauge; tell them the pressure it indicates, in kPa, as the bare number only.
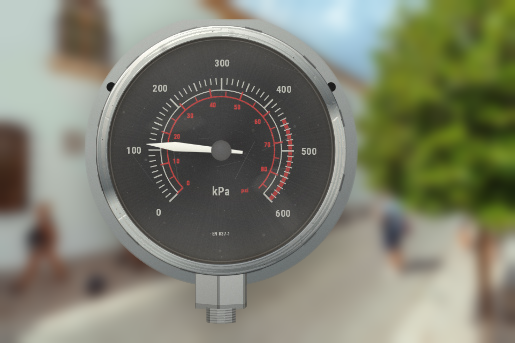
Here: 110
